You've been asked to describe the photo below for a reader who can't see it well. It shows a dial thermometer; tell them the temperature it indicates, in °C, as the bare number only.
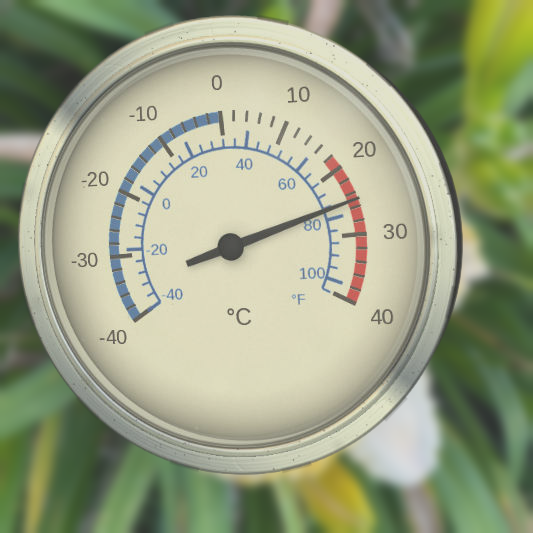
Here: 25
